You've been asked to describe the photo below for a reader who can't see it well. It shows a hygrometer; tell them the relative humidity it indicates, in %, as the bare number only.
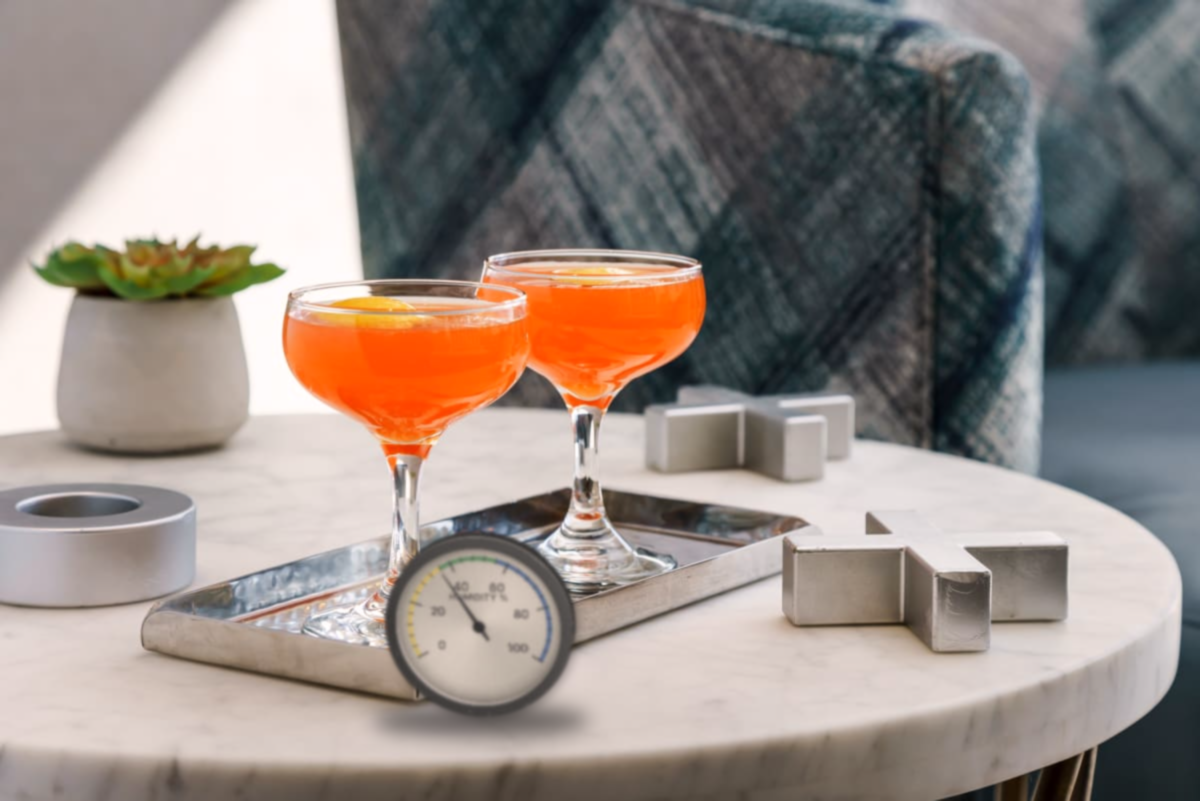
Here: 36
